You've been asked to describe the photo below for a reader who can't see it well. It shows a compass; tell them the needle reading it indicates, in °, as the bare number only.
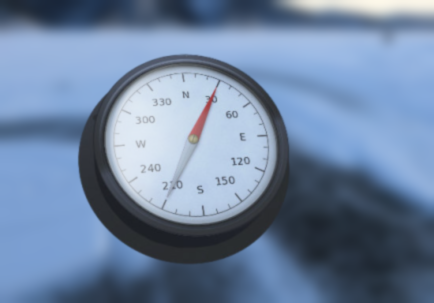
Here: 30
